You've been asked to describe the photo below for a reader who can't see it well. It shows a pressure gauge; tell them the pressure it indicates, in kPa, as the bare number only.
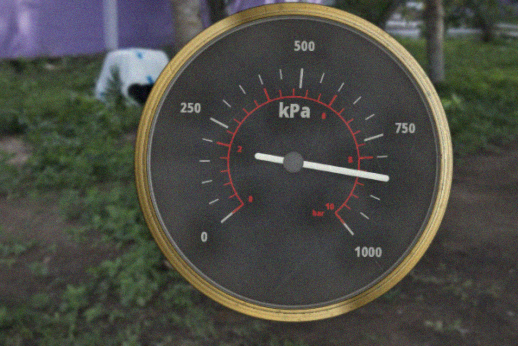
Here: 850
